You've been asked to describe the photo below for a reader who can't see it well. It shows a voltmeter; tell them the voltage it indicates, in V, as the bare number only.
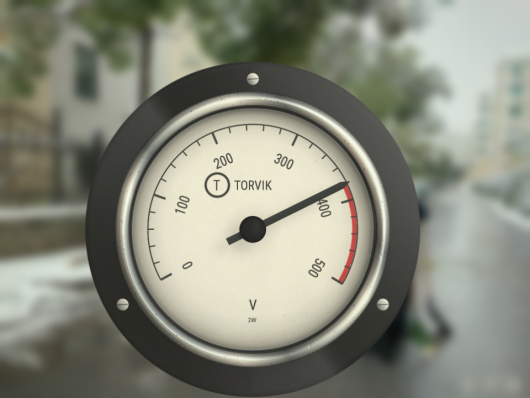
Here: 380
